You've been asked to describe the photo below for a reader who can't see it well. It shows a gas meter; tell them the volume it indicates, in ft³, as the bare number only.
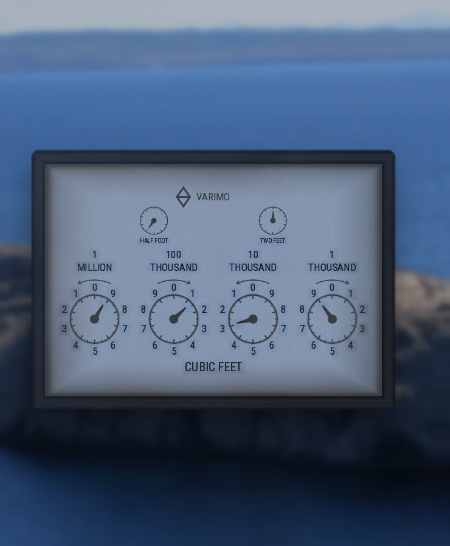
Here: 912900
